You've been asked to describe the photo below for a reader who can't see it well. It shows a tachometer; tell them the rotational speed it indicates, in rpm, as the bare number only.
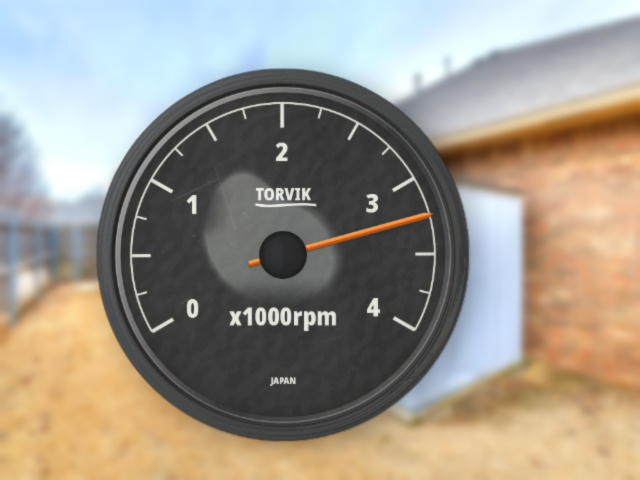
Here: 3250
